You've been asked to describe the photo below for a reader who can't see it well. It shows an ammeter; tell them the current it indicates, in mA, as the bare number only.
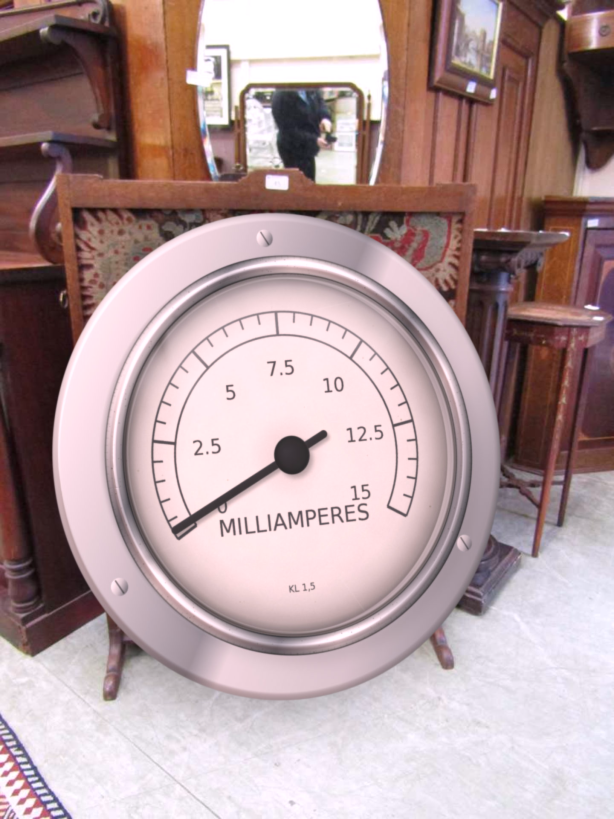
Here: 0.25
